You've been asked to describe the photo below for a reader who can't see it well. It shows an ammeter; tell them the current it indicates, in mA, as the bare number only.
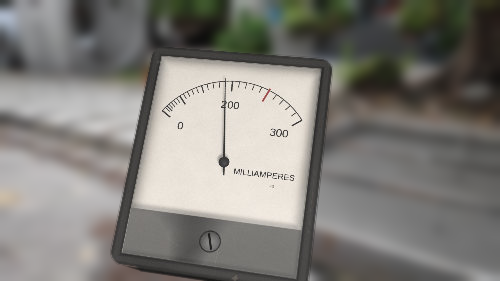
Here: 190
